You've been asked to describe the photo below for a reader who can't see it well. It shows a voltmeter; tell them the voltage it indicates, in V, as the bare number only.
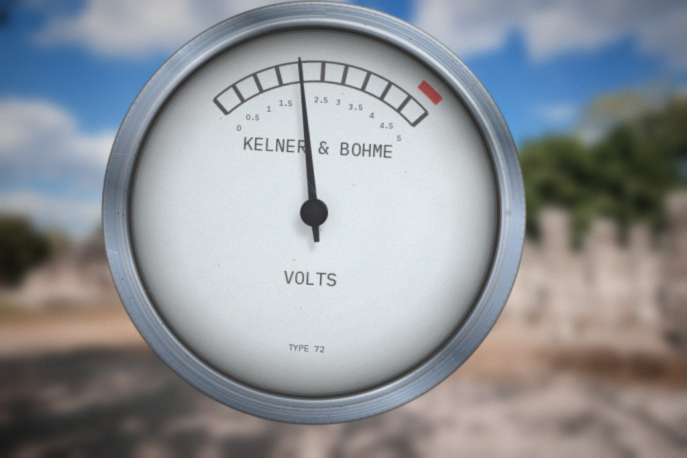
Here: 2
